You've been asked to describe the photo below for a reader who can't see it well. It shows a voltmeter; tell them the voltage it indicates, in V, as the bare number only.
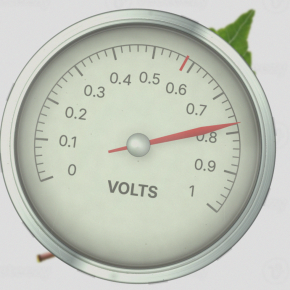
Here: 0.78
